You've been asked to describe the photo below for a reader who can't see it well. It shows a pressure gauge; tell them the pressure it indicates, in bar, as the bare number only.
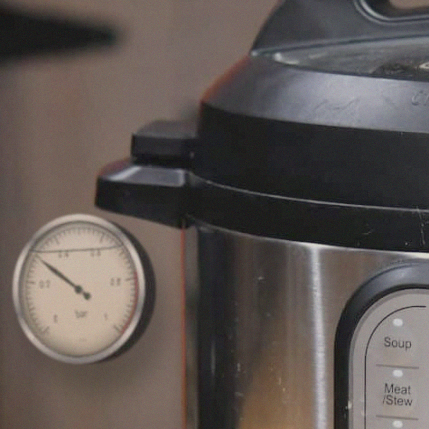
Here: 0.3
